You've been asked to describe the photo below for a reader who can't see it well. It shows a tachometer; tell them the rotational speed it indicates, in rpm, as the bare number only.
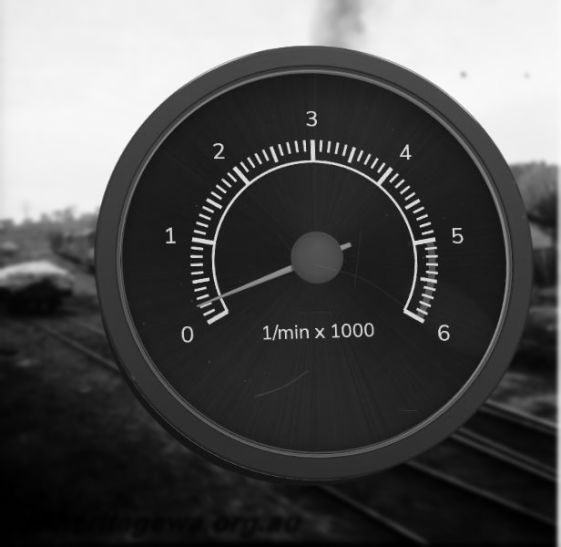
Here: 200
